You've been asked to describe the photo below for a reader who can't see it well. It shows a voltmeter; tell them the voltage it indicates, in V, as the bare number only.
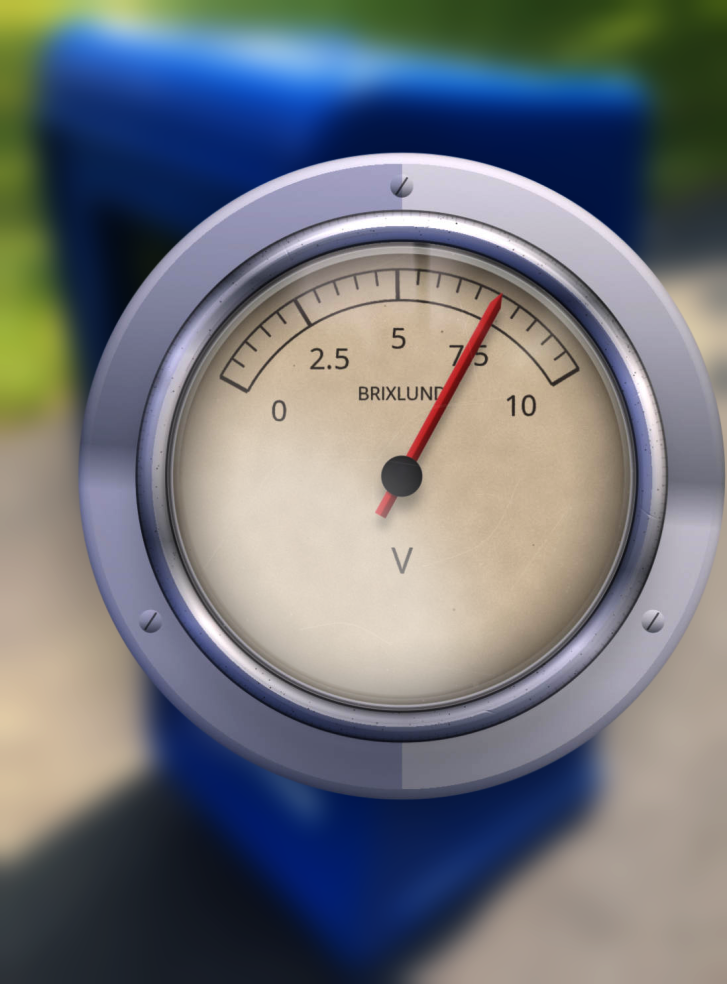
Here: 7.5
